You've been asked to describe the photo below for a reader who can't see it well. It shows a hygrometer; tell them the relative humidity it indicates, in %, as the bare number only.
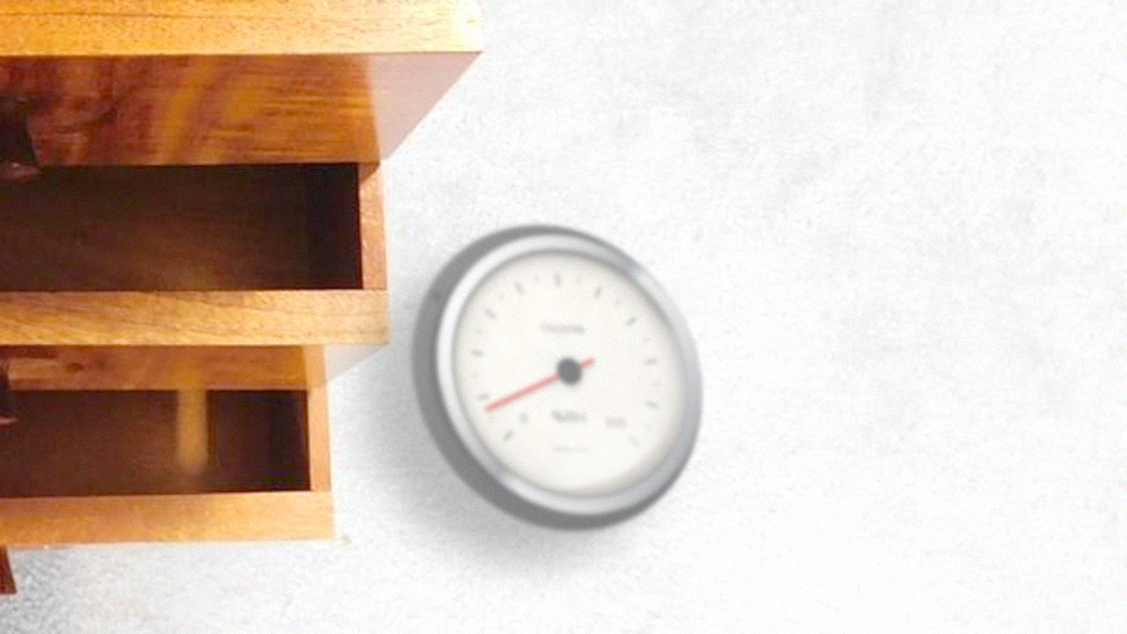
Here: 7.5
